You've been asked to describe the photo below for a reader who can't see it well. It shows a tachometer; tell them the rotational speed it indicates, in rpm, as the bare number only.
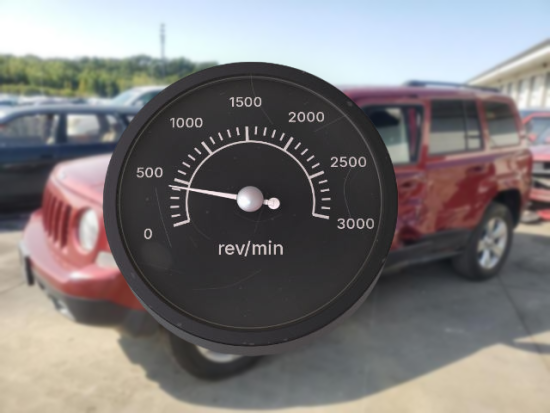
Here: 400
